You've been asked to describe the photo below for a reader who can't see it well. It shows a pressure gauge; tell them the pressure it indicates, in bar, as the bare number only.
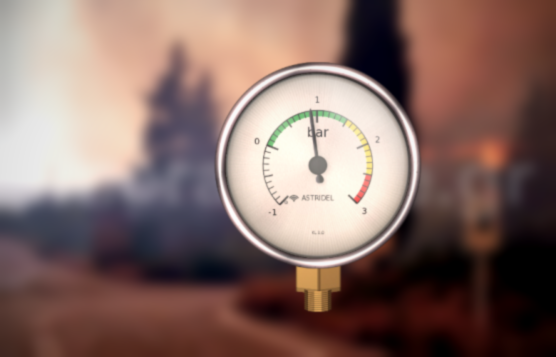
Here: 0.9
